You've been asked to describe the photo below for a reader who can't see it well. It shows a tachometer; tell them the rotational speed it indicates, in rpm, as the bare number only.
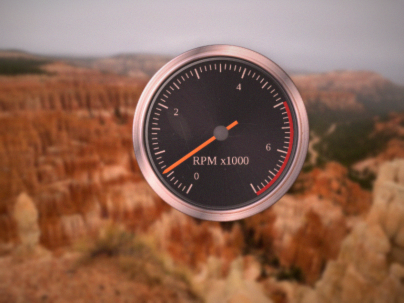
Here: 600
